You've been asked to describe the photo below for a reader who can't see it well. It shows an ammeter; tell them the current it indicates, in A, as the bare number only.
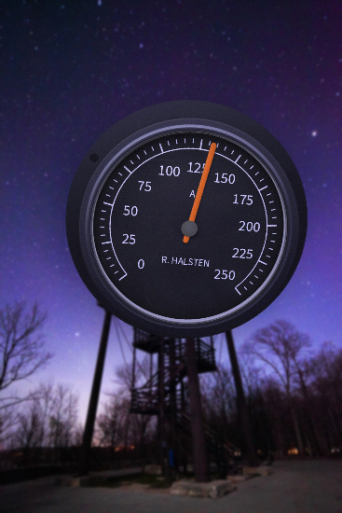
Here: 132.5
